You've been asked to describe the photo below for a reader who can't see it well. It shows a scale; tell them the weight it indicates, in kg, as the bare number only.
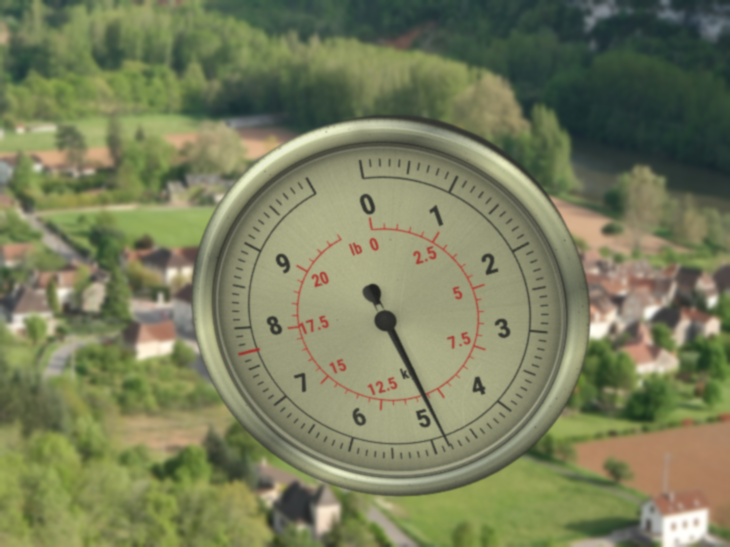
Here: 4.8
